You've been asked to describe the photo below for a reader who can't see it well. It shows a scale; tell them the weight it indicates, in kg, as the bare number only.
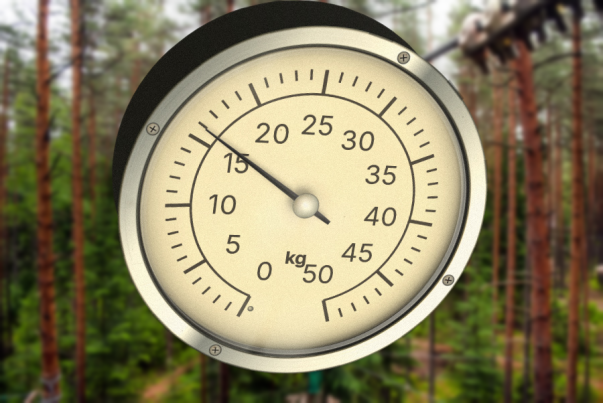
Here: 16
